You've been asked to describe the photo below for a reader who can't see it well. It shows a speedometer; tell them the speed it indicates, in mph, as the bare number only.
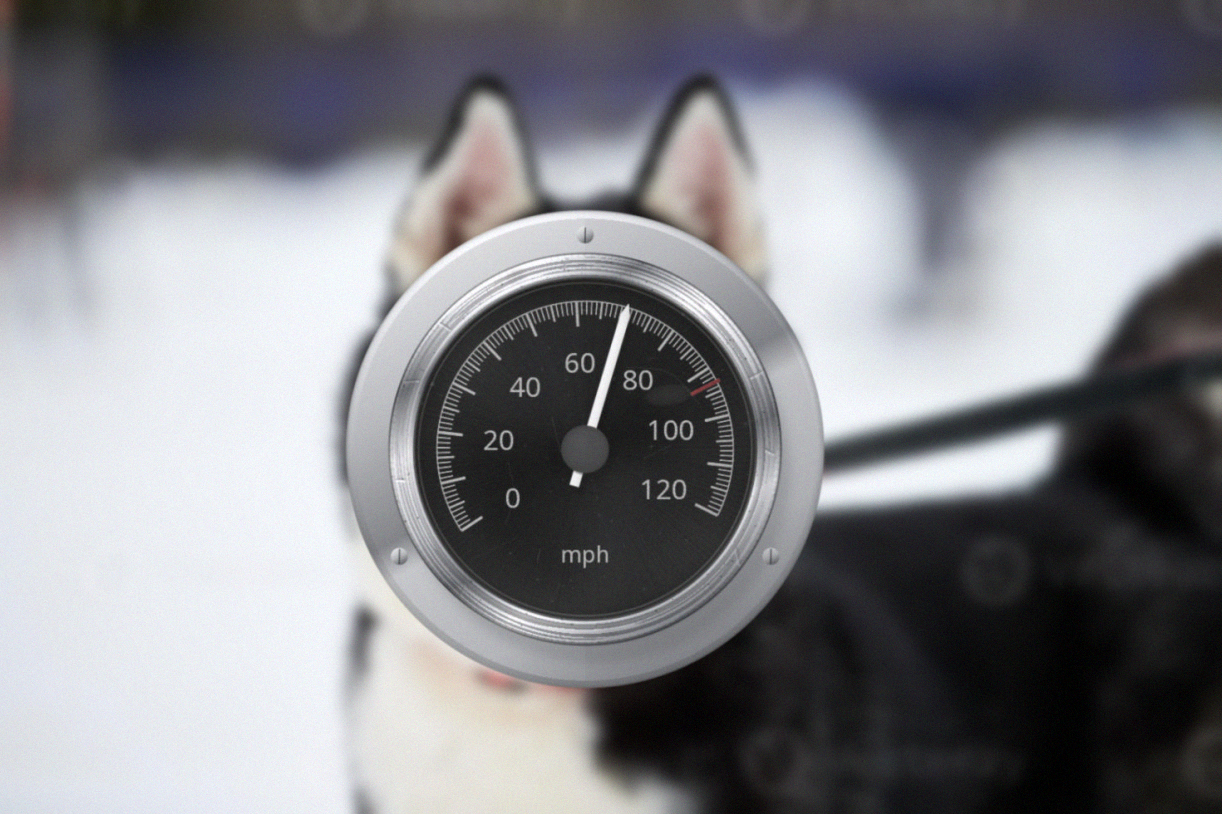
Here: 70
